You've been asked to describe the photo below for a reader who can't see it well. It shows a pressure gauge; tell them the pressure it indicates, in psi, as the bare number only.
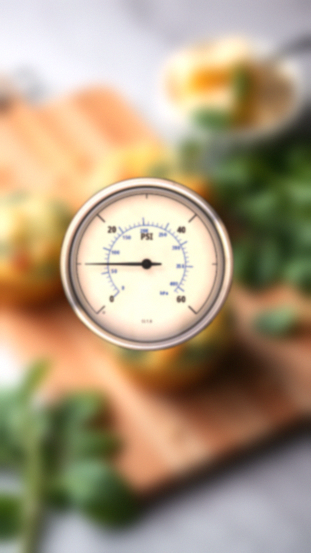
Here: 10
